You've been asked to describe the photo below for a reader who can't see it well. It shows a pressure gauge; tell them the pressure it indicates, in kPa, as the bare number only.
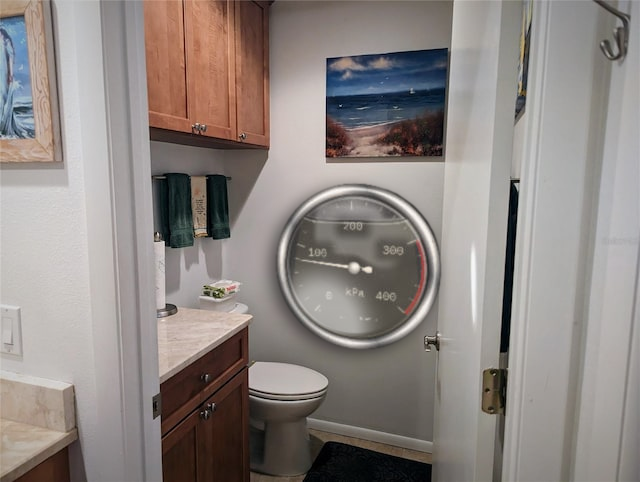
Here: 80
